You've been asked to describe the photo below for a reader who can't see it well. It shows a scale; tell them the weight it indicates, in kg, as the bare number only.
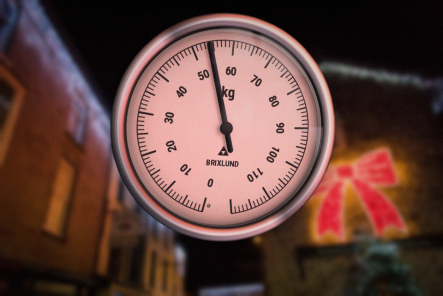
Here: 54
